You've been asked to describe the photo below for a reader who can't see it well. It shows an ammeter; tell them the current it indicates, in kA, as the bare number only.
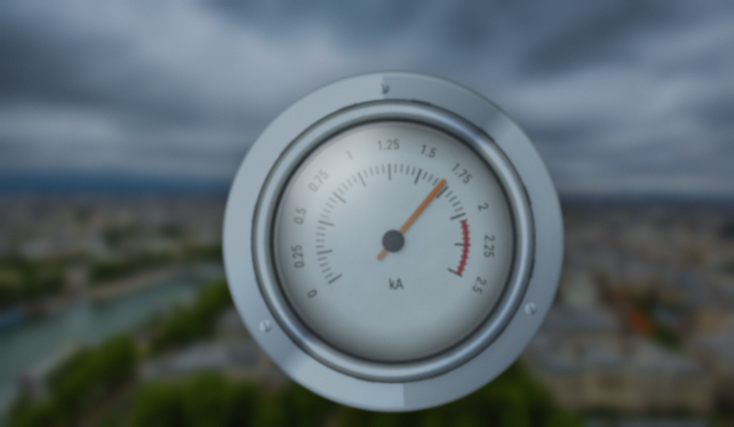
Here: 1.7
